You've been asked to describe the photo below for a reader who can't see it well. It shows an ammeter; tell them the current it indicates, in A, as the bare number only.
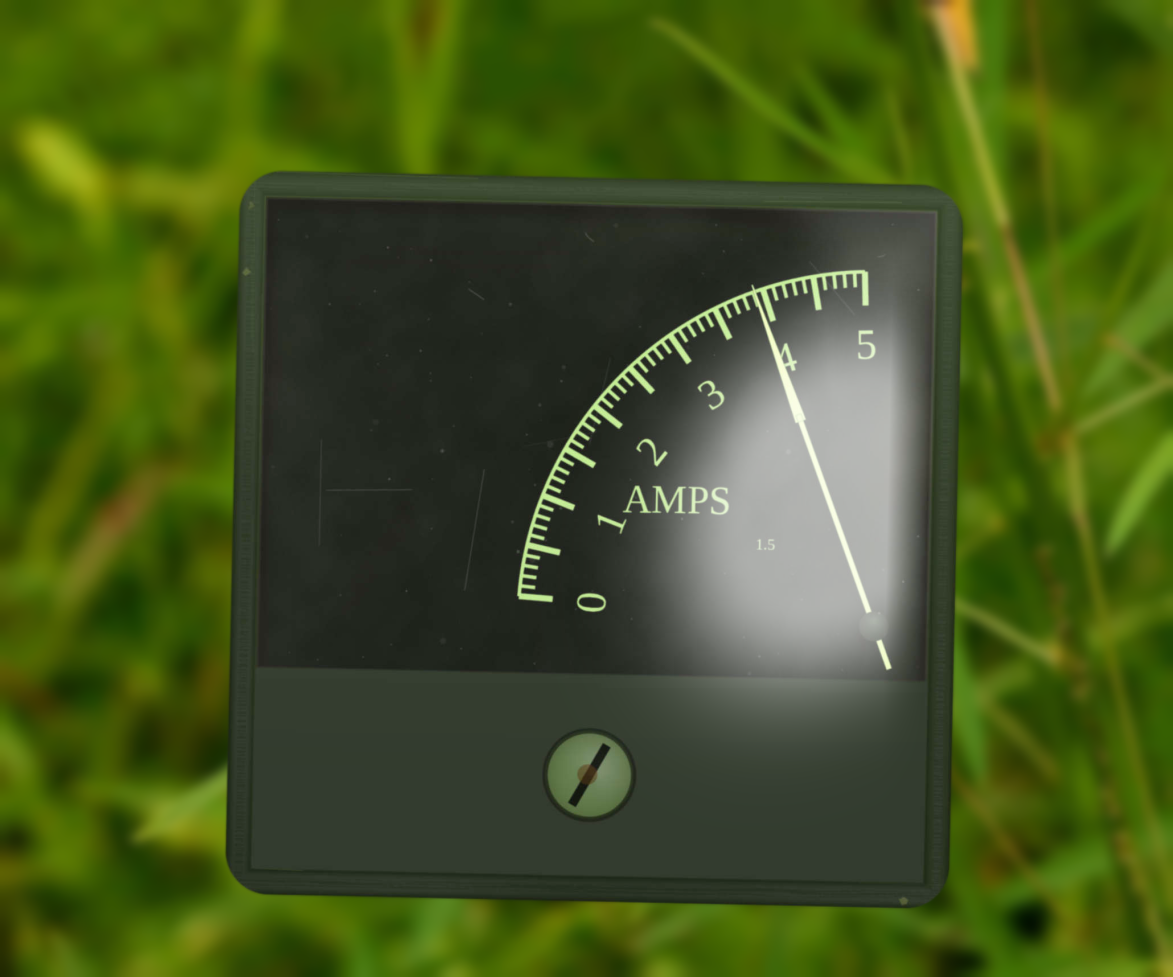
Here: 3.9
